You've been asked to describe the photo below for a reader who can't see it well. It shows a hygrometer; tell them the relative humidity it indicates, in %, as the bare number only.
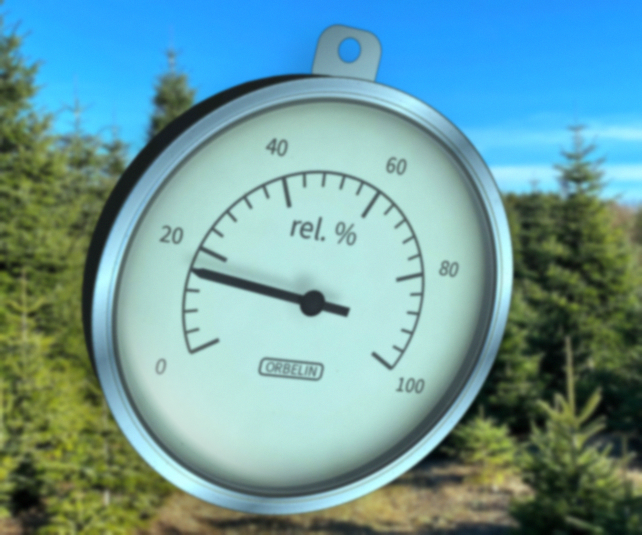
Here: 16
